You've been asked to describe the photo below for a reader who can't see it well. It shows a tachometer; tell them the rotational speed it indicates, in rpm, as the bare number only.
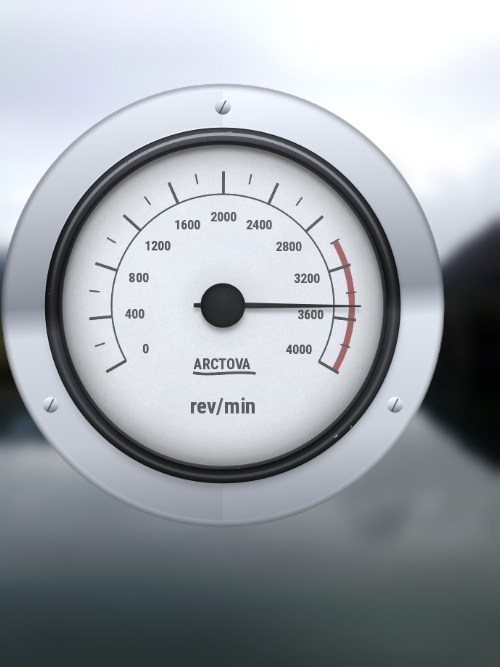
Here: 3500
